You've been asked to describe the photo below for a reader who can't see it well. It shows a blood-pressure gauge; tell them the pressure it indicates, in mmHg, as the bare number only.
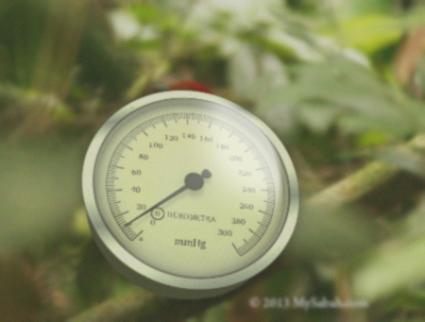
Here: 10
